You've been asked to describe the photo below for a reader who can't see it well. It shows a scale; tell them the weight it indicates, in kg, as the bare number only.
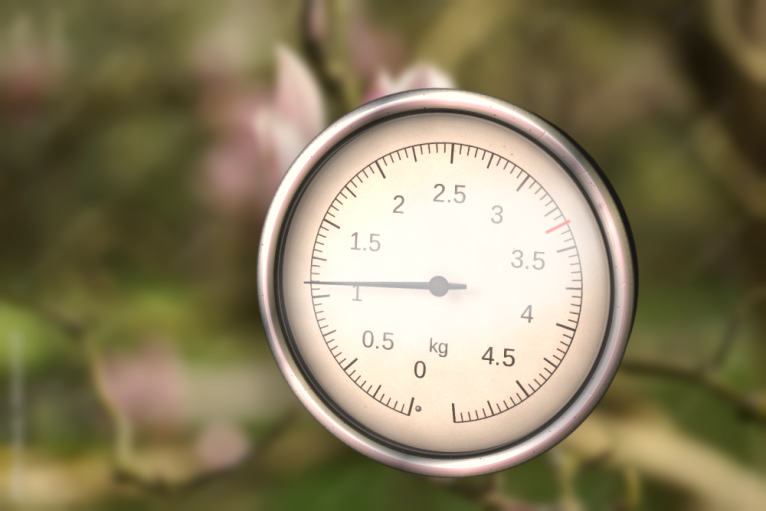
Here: 1.1
